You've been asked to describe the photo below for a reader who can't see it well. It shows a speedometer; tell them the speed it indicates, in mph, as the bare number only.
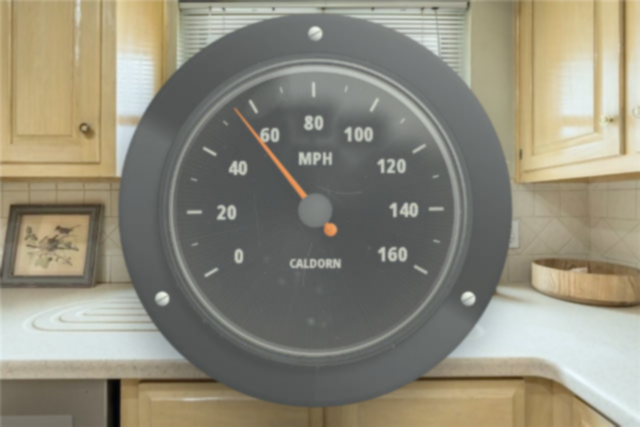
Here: 55
